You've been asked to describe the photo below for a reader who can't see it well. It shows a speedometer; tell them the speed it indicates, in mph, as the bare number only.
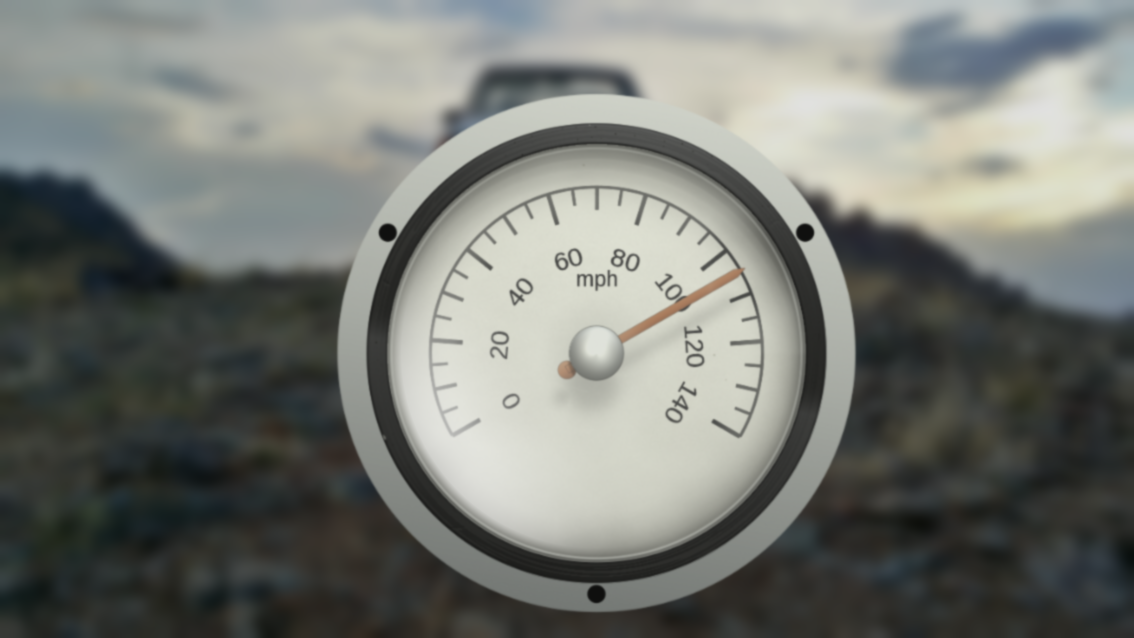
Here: 105
